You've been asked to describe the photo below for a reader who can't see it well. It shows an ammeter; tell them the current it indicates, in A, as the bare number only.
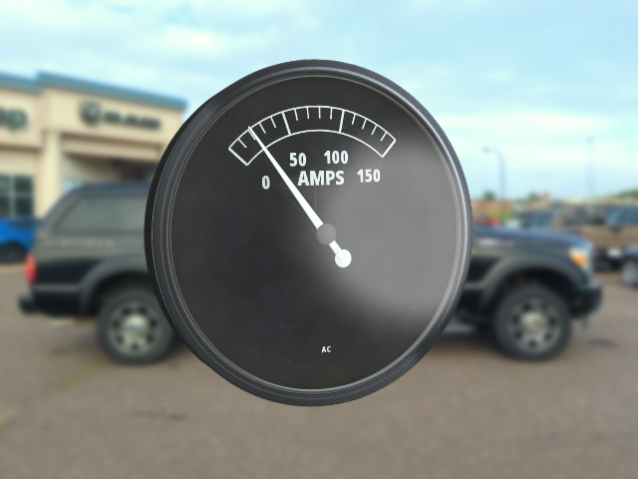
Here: 20
